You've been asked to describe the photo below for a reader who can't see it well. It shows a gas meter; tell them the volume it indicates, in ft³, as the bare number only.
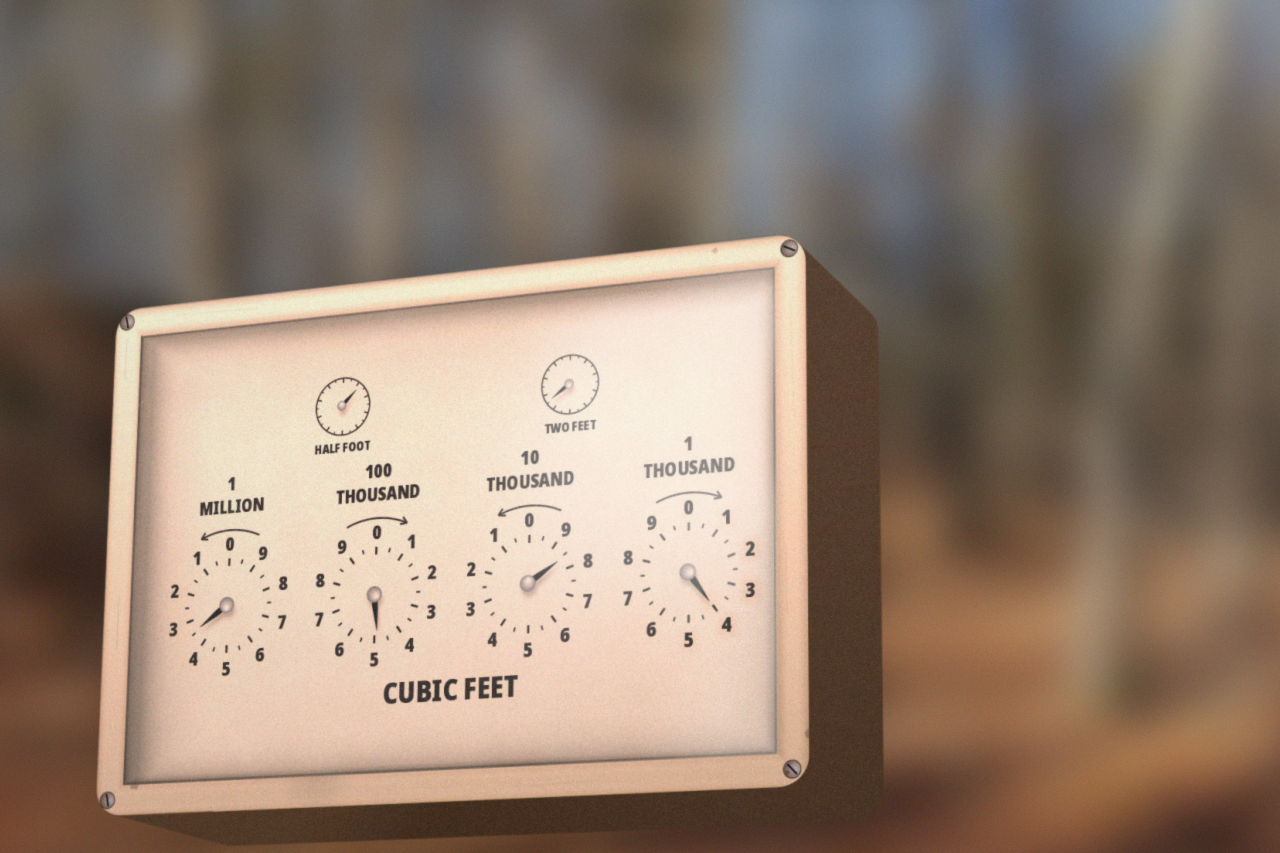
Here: 348400
